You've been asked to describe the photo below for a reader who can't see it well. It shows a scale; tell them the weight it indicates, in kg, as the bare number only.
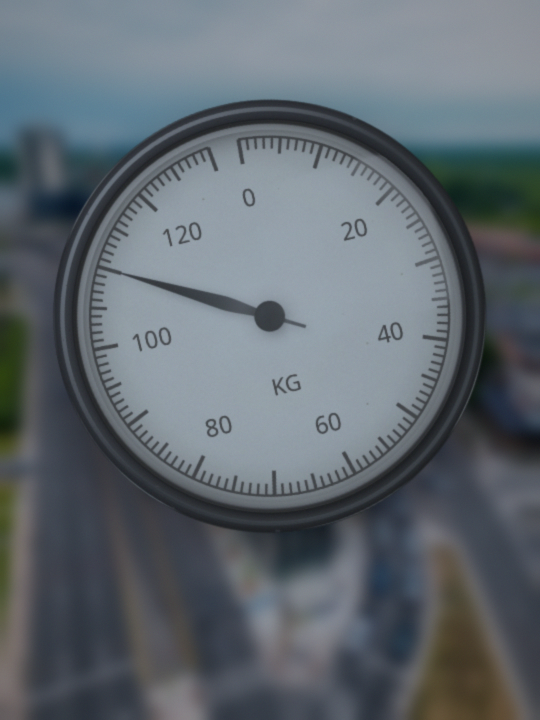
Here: 110
